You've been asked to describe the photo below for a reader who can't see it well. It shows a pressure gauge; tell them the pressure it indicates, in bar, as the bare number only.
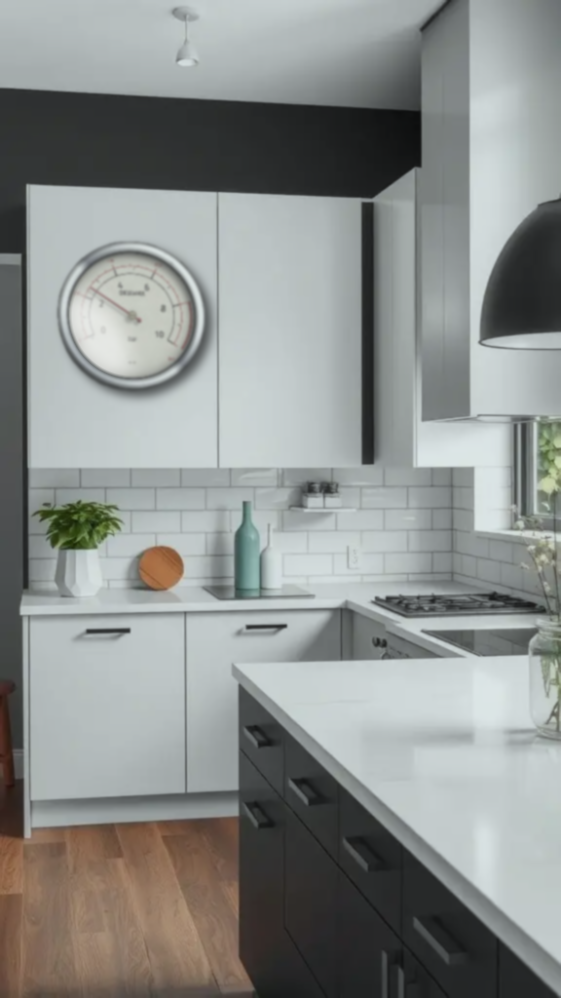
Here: 2.5
